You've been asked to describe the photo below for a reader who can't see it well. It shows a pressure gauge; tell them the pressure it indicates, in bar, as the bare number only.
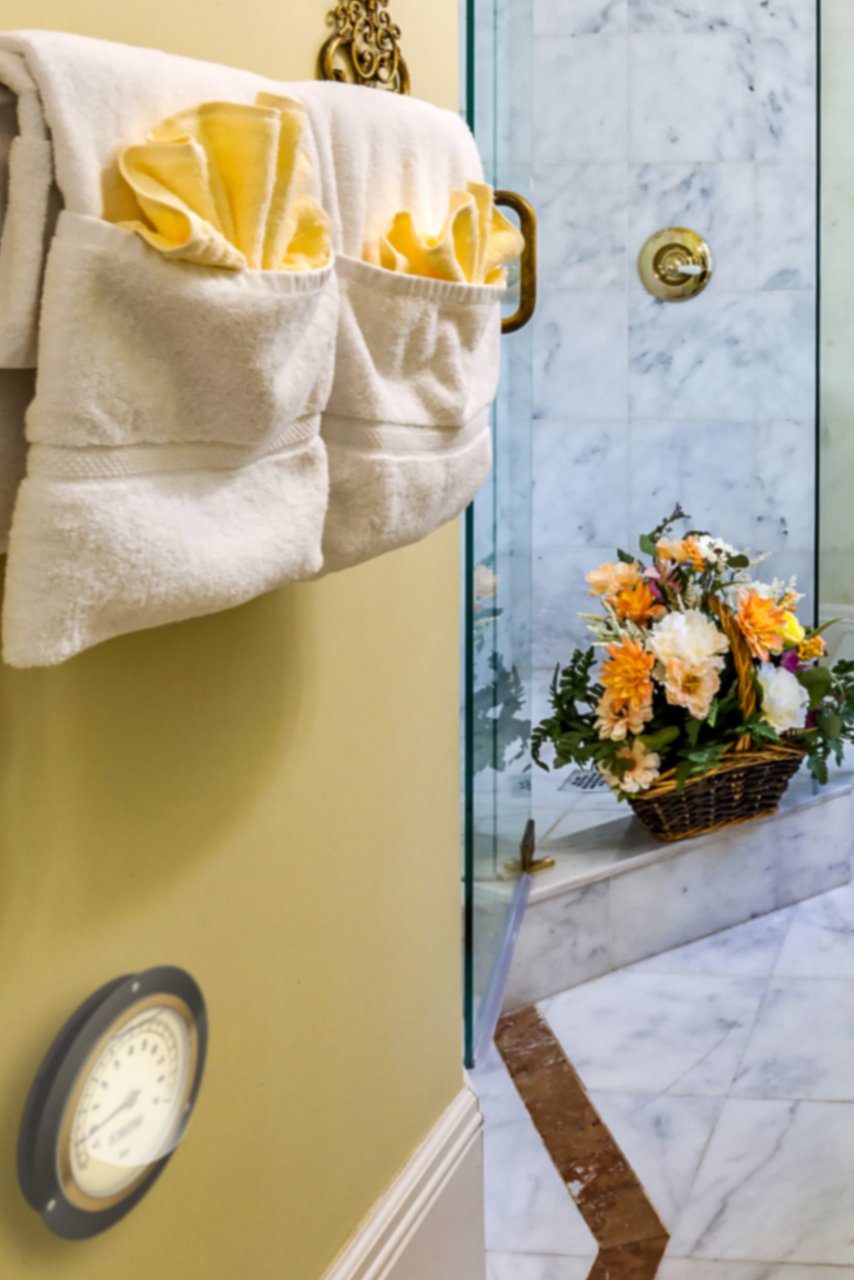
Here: 0
